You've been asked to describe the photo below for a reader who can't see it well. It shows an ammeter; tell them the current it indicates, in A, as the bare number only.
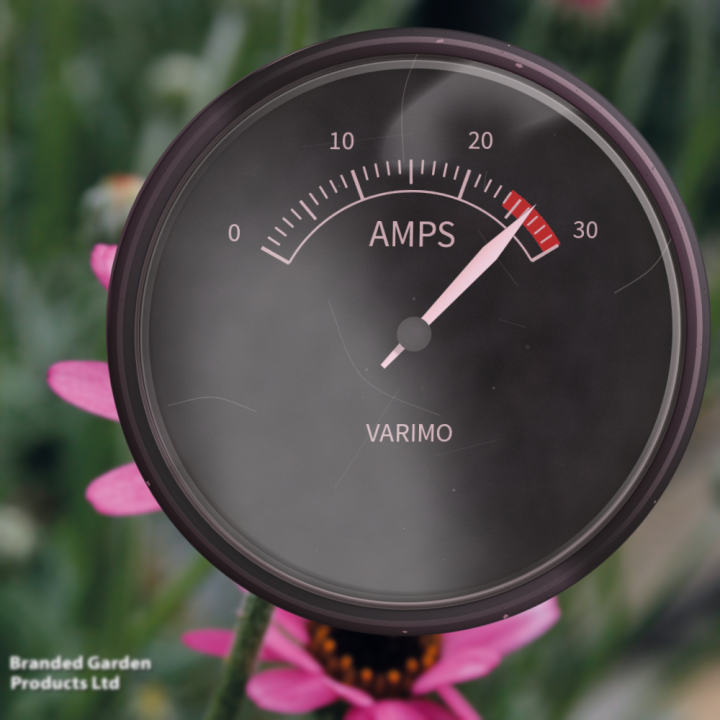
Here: 26
